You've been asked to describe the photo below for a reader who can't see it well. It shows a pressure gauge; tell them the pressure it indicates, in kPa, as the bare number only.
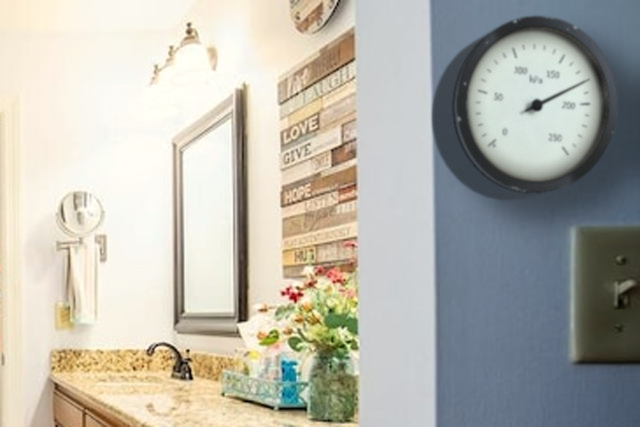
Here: 180
